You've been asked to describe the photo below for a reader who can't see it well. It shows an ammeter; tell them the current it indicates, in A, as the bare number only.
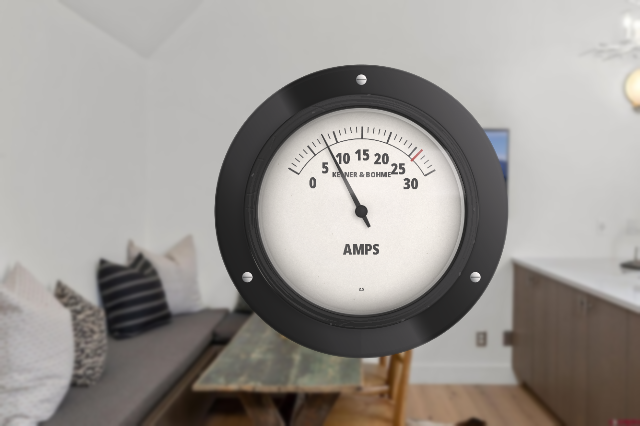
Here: 8
